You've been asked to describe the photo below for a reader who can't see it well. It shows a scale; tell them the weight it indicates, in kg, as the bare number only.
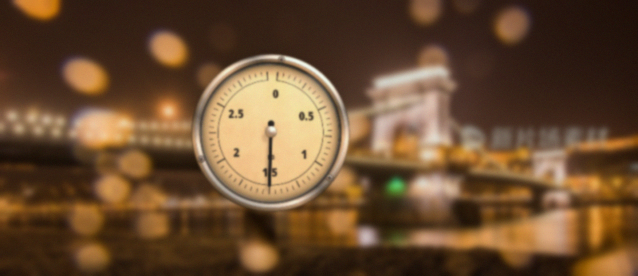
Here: 1.5
